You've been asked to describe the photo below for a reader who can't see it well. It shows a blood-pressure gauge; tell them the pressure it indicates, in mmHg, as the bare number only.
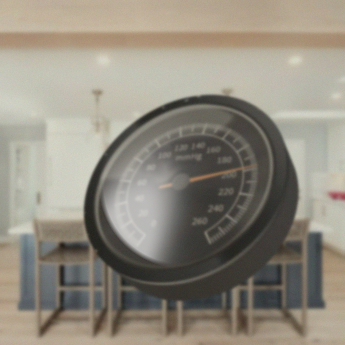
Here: 200
